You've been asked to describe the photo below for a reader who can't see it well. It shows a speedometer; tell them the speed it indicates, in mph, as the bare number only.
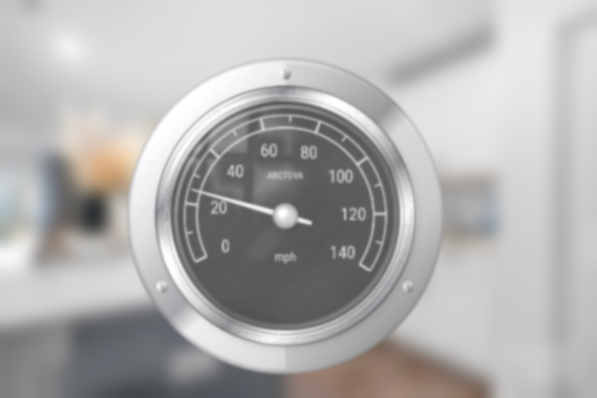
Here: 25
